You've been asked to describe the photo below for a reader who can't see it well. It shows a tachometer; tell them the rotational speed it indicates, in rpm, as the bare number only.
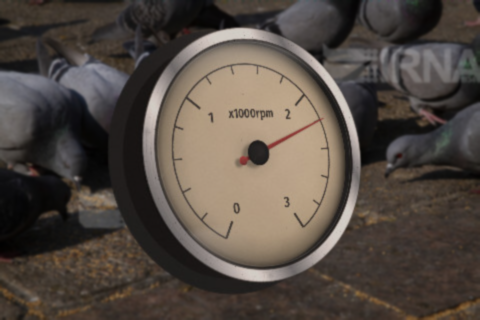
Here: 2200
